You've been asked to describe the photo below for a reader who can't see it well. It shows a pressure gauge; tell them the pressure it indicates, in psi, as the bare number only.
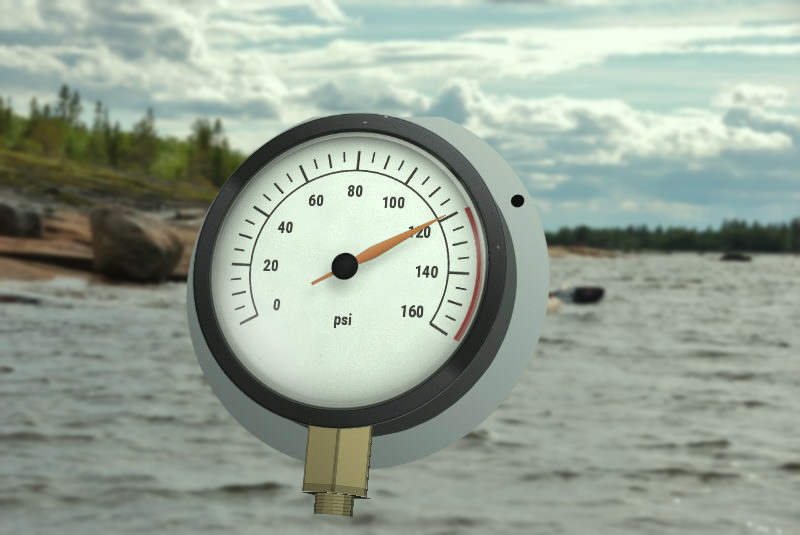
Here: 120
